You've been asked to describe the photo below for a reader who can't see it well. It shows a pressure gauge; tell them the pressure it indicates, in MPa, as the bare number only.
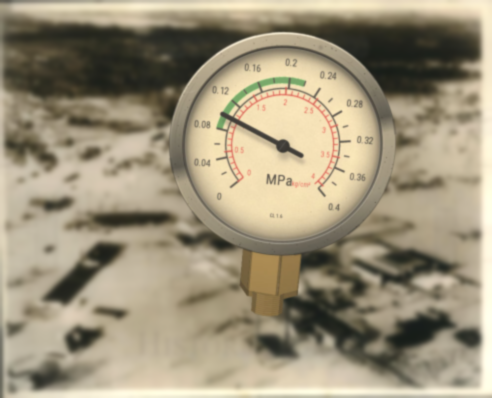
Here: 0.1
